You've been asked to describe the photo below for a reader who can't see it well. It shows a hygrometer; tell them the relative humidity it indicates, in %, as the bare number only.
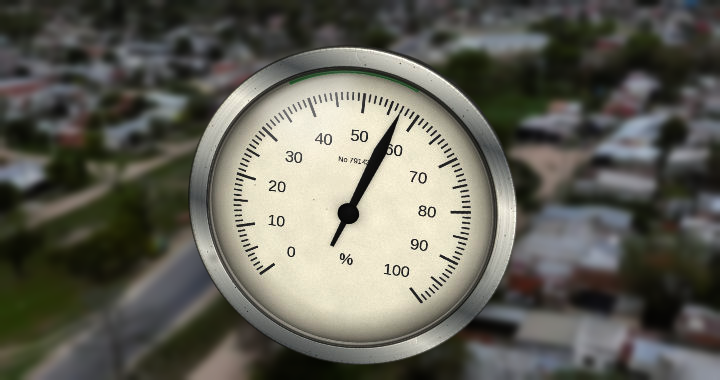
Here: 57
